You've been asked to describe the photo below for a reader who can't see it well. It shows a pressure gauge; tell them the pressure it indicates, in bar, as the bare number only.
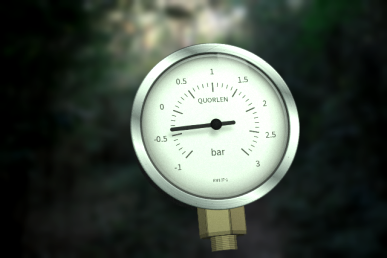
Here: -0.4
